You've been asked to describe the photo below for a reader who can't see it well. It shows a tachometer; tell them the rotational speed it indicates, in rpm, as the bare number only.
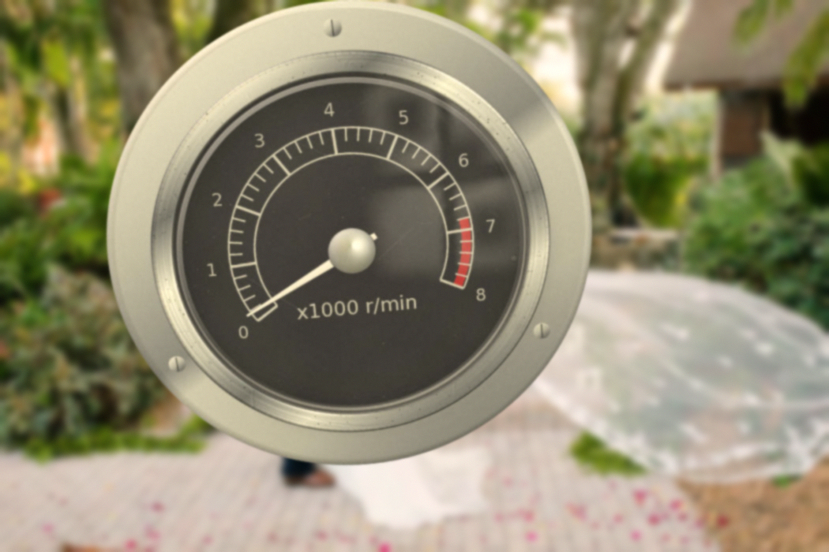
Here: 200
